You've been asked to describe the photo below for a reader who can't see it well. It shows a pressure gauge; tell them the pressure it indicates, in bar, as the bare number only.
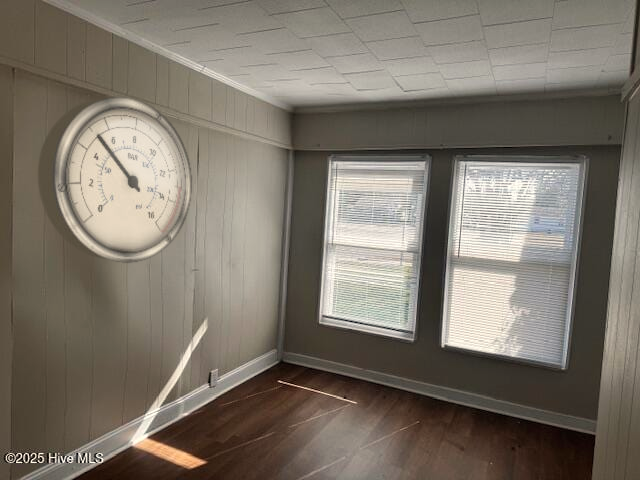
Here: 5
